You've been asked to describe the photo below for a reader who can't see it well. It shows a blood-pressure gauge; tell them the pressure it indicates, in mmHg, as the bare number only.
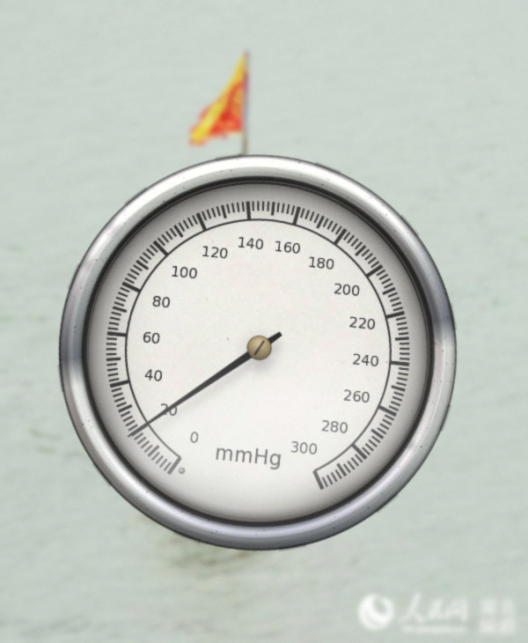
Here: 20
